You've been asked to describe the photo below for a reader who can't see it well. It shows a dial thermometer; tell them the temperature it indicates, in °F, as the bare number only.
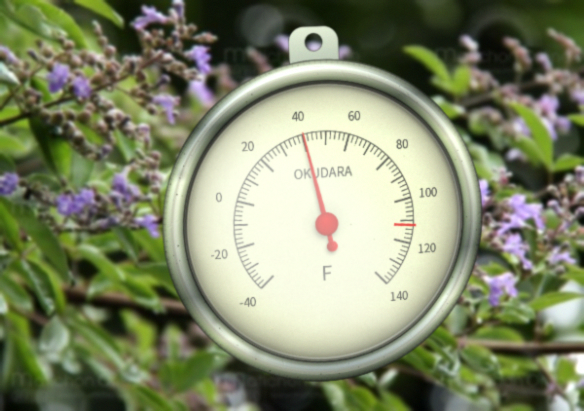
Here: 40
